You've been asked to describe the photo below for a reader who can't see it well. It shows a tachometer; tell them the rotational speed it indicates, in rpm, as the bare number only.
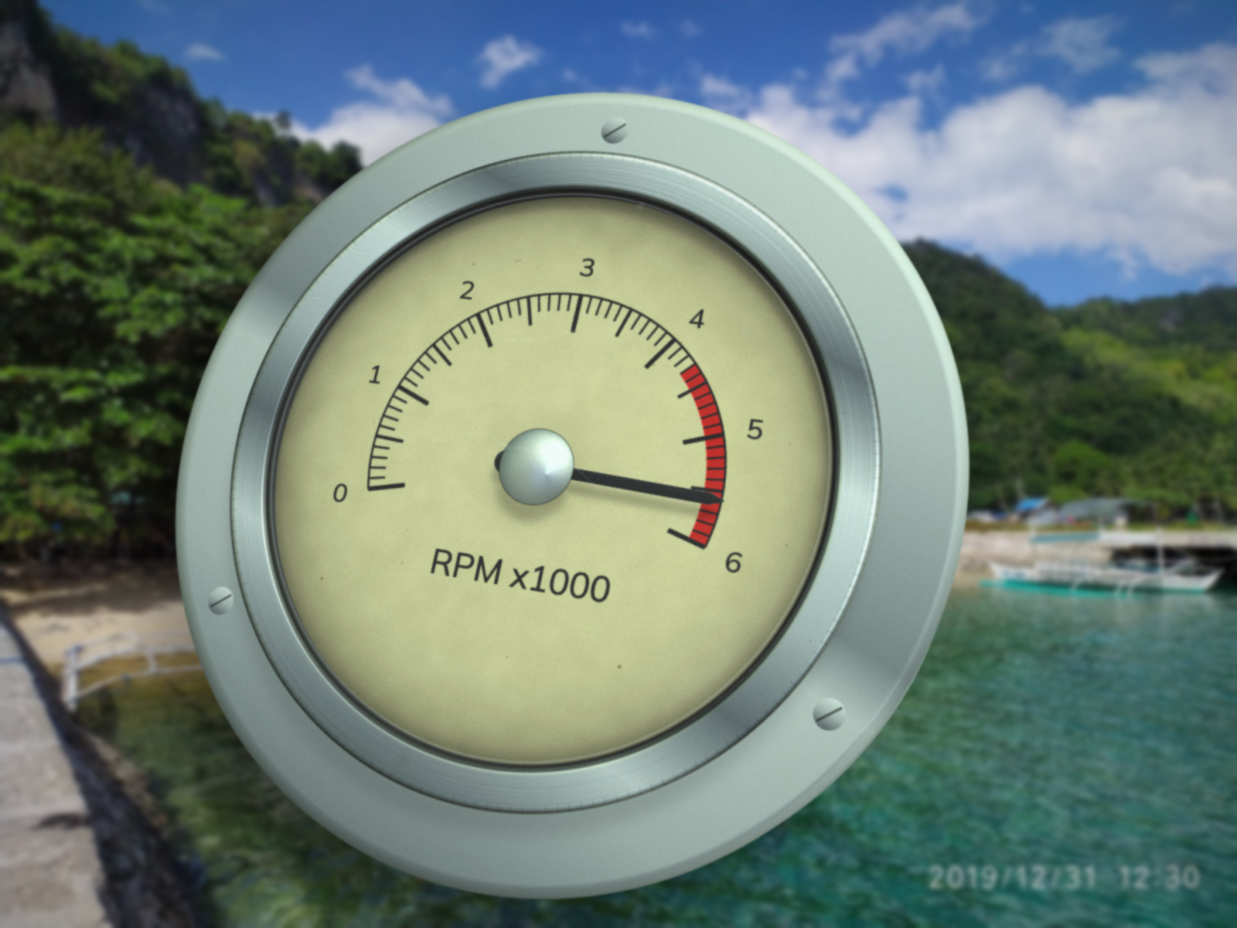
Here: 5600
